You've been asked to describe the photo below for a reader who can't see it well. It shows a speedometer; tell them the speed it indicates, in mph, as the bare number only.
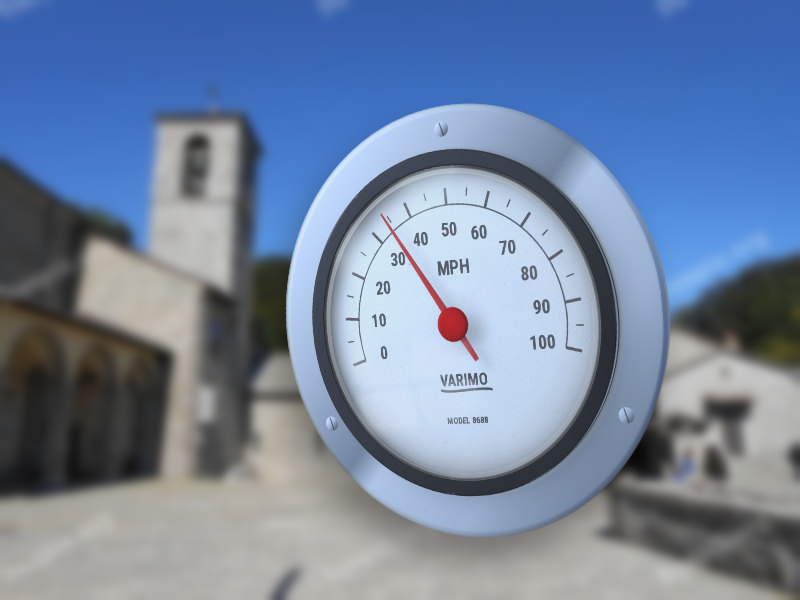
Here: 35
